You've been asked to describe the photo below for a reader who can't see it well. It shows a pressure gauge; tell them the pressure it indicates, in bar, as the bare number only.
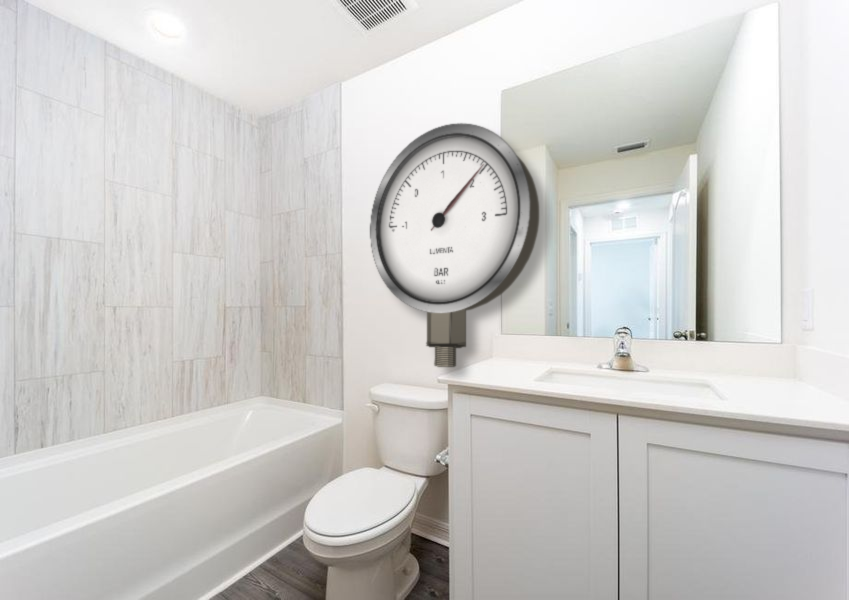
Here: 2
